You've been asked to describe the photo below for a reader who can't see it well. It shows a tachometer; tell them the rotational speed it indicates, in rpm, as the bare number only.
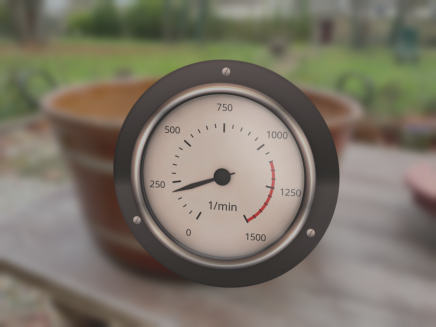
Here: 200
